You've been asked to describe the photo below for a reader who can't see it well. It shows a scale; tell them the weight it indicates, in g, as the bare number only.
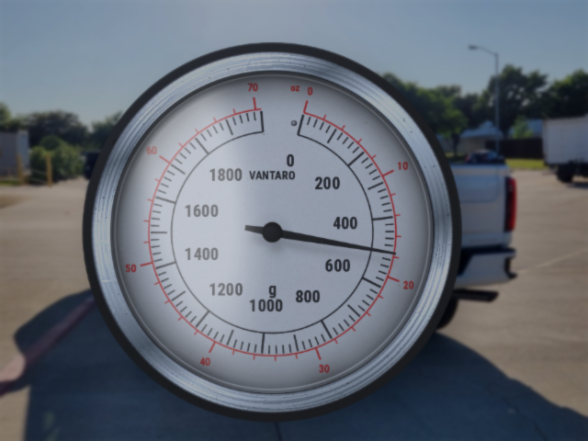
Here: 500
